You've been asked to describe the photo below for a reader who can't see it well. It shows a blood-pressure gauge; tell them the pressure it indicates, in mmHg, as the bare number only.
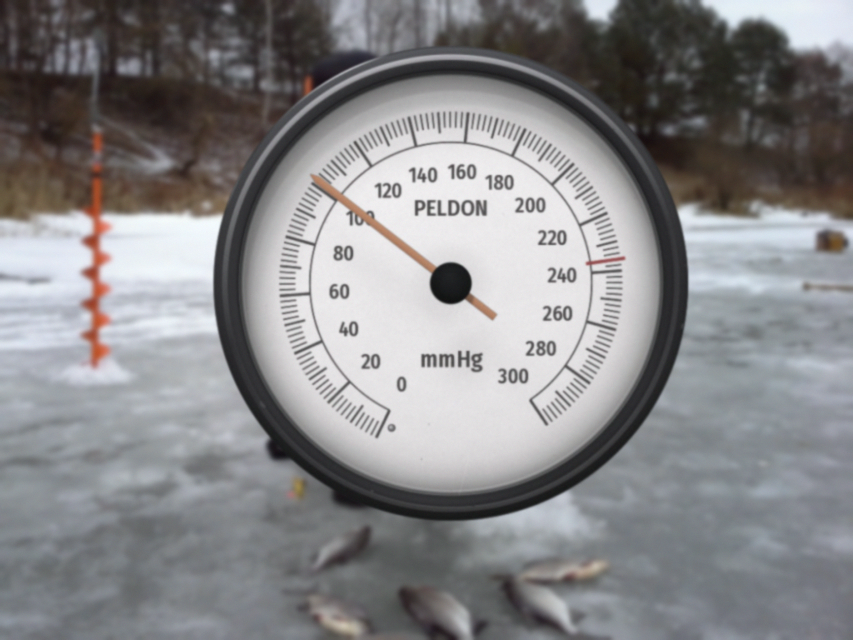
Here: 102
